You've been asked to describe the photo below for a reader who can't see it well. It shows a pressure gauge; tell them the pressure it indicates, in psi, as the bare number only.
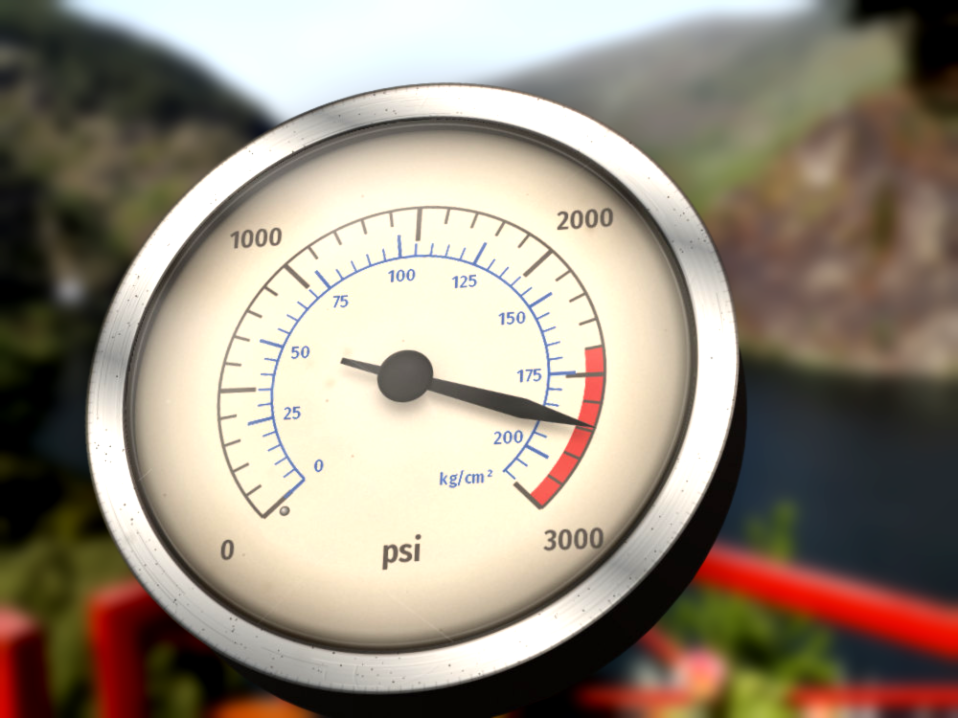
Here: 2700
